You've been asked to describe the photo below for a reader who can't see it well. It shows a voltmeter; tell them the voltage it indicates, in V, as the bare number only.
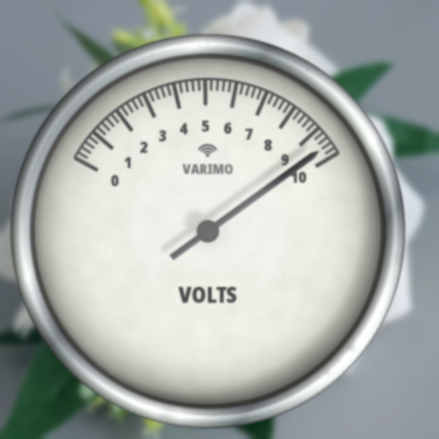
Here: 9.6
